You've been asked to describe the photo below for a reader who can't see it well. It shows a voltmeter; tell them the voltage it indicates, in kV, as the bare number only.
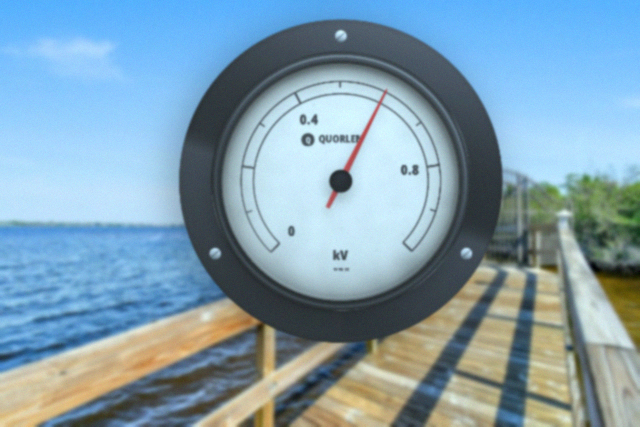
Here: 0.6
